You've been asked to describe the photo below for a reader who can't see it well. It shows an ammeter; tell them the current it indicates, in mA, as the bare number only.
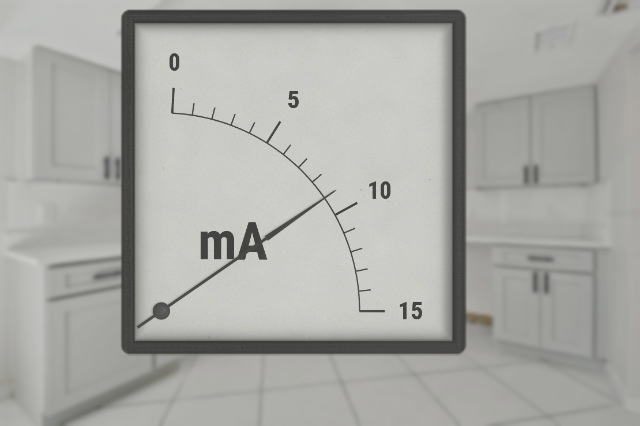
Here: 9
